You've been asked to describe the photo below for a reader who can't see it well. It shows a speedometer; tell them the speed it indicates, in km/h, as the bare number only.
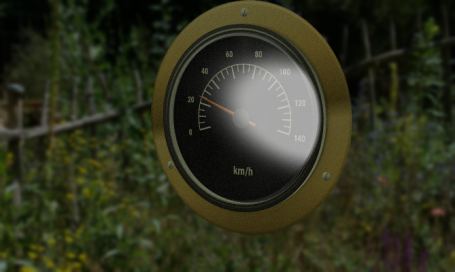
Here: 25
